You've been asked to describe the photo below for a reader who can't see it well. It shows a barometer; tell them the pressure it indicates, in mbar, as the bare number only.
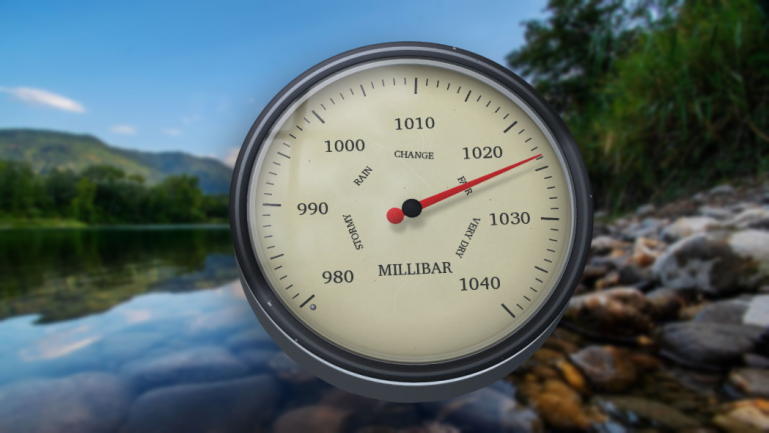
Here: 1024
